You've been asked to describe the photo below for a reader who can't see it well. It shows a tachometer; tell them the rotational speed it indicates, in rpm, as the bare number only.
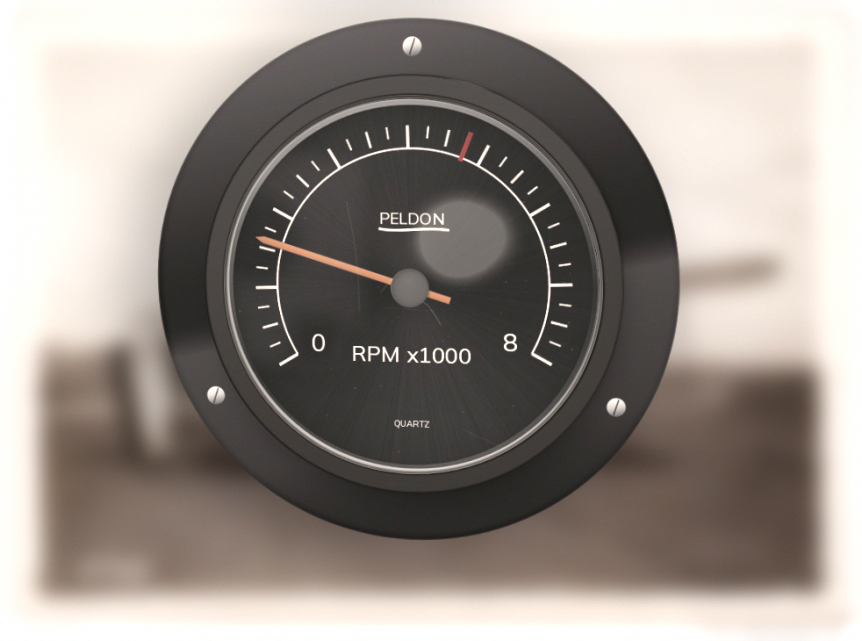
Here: 1625
